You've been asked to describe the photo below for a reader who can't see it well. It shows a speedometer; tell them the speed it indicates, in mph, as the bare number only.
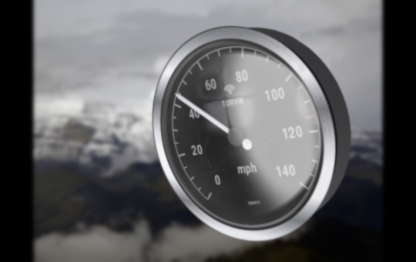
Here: 45
